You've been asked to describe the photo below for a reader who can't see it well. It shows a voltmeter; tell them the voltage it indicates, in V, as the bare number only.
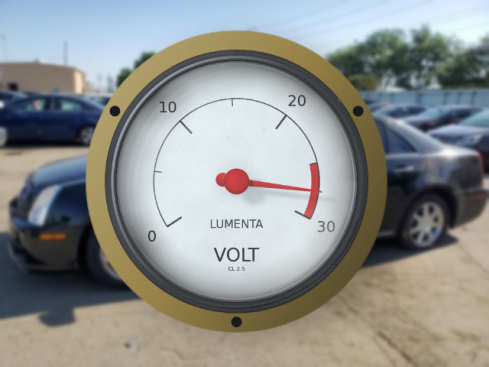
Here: 27.5
